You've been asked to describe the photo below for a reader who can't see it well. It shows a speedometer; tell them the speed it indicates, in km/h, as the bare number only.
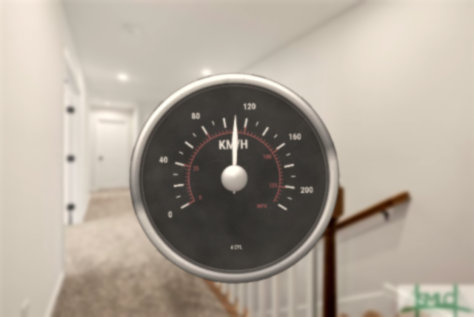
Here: 110
